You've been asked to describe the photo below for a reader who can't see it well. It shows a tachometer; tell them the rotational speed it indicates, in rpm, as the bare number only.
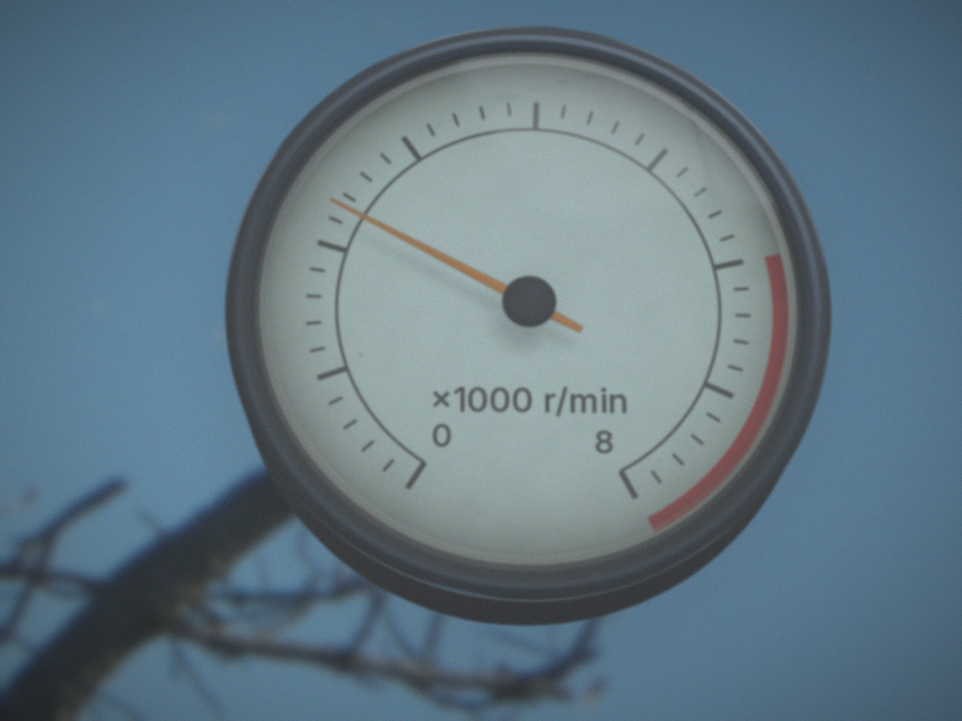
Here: 2300
